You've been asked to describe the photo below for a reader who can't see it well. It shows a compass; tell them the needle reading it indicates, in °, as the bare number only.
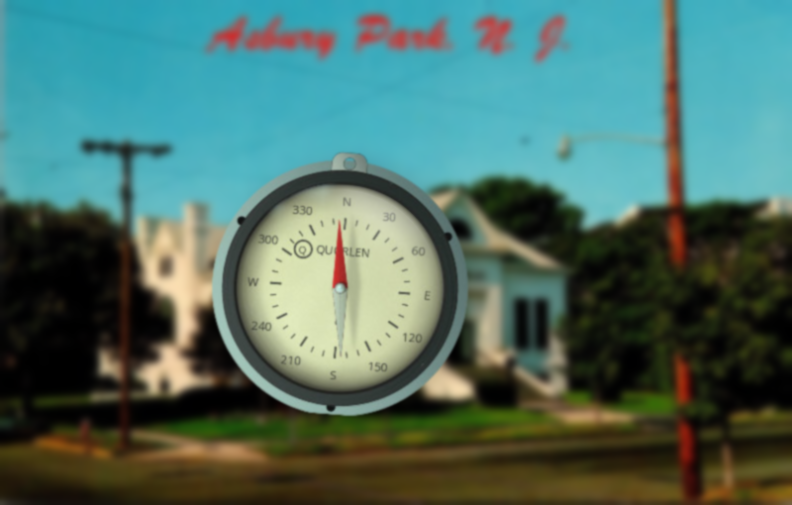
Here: 355
